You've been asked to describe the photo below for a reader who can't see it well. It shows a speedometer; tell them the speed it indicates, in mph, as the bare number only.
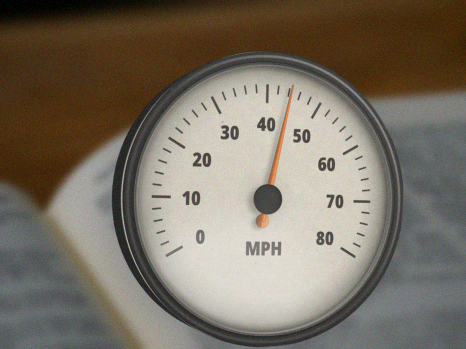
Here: 44
